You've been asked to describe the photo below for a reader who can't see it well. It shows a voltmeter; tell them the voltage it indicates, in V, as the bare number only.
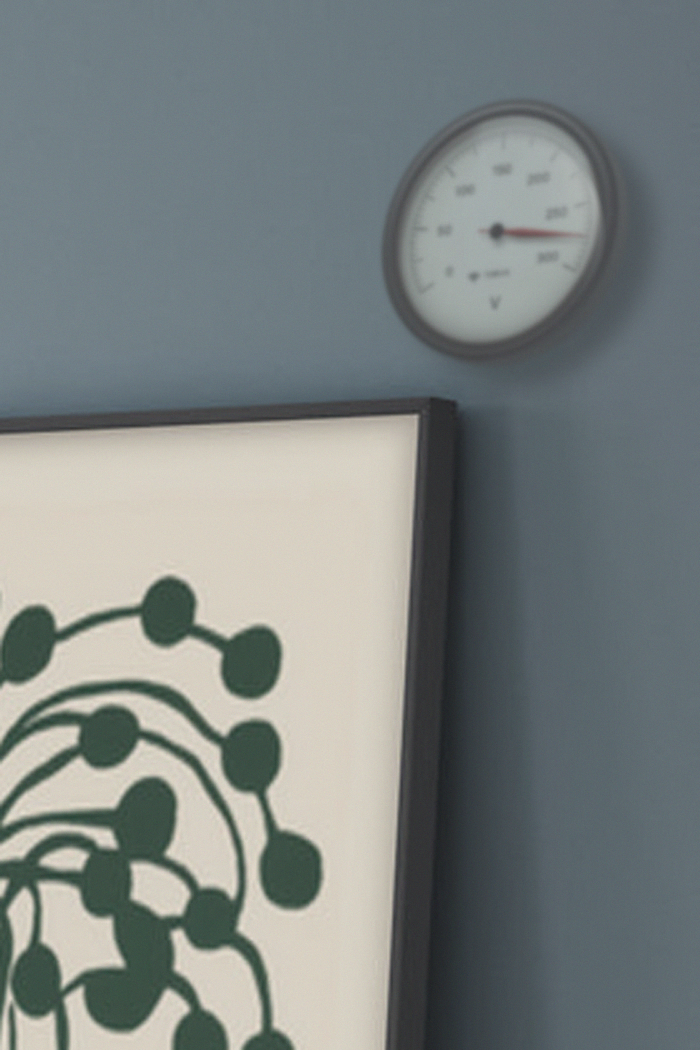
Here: 275
